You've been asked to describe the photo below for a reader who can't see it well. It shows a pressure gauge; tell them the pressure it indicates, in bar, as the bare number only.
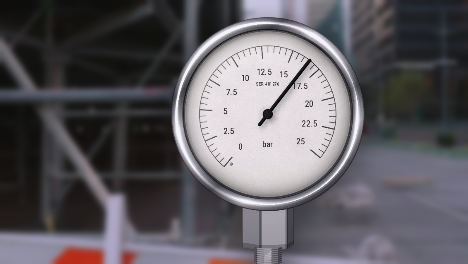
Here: 16.5
